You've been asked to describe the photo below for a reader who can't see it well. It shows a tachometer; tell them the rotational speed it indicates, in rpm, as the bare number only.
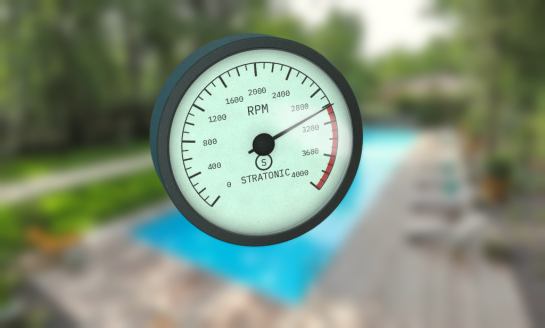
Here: 3000
